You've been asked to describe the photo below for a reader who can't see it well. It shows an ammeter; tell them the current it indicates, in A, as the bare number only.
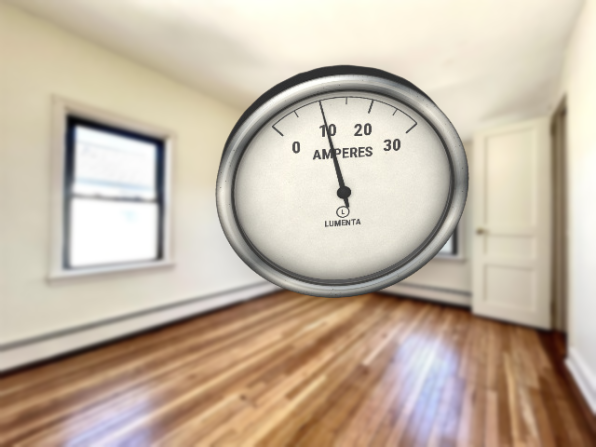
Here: 10
